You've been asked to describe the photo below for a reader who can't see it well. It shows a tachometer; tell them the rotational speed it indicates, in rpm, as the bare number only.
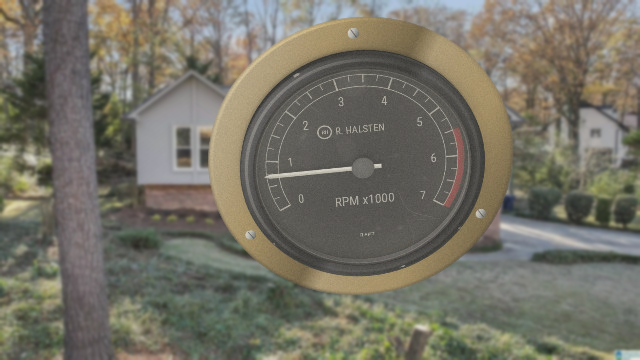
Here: 750
